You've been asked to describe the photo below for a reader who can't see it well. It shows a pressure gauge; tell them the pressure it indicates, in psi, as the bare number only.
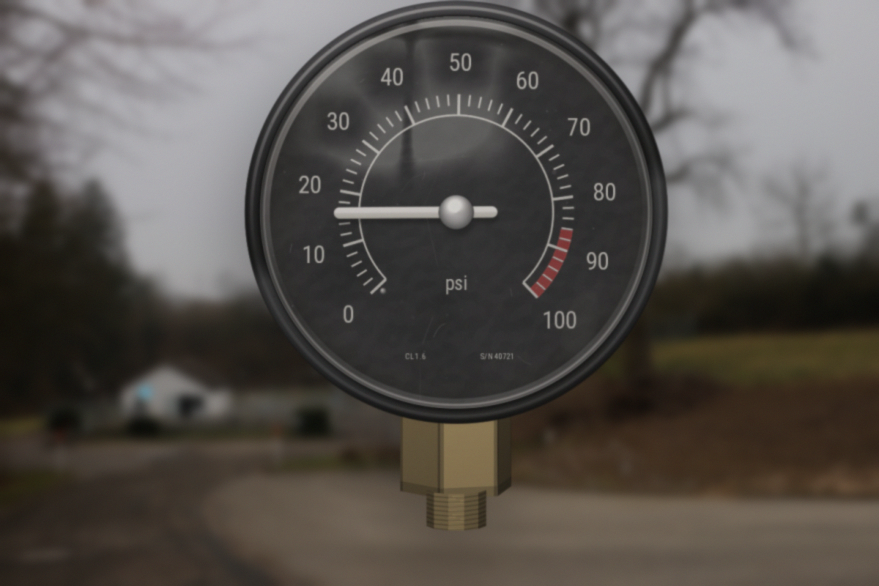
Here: 16
